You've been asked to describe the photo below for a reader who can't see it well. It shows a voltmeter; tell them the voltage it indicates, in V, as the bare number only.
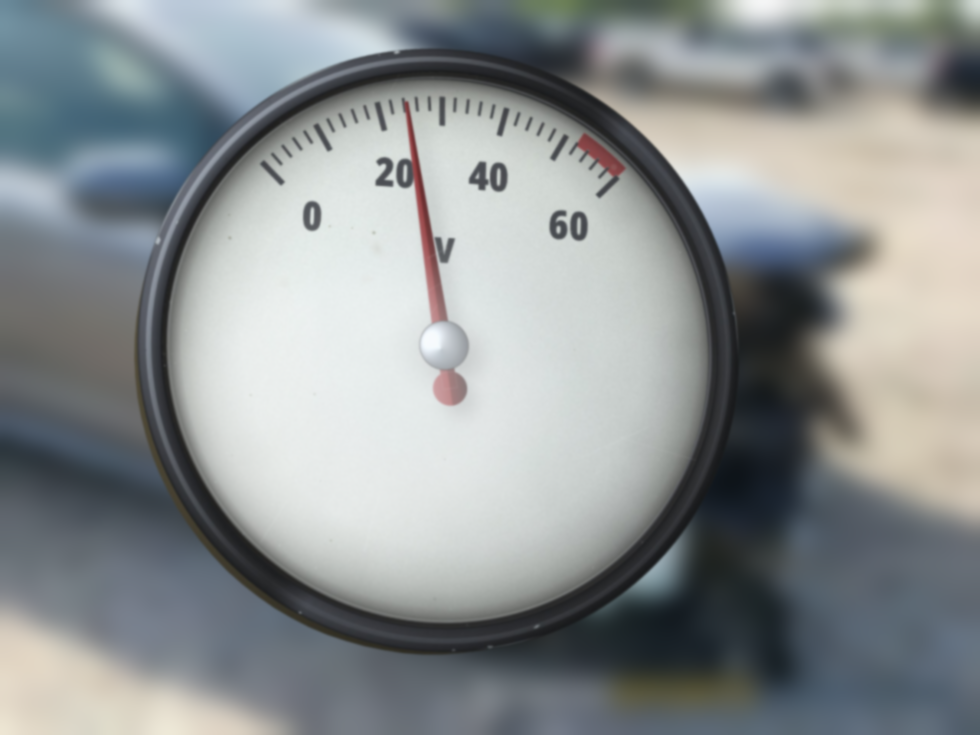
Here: 24
